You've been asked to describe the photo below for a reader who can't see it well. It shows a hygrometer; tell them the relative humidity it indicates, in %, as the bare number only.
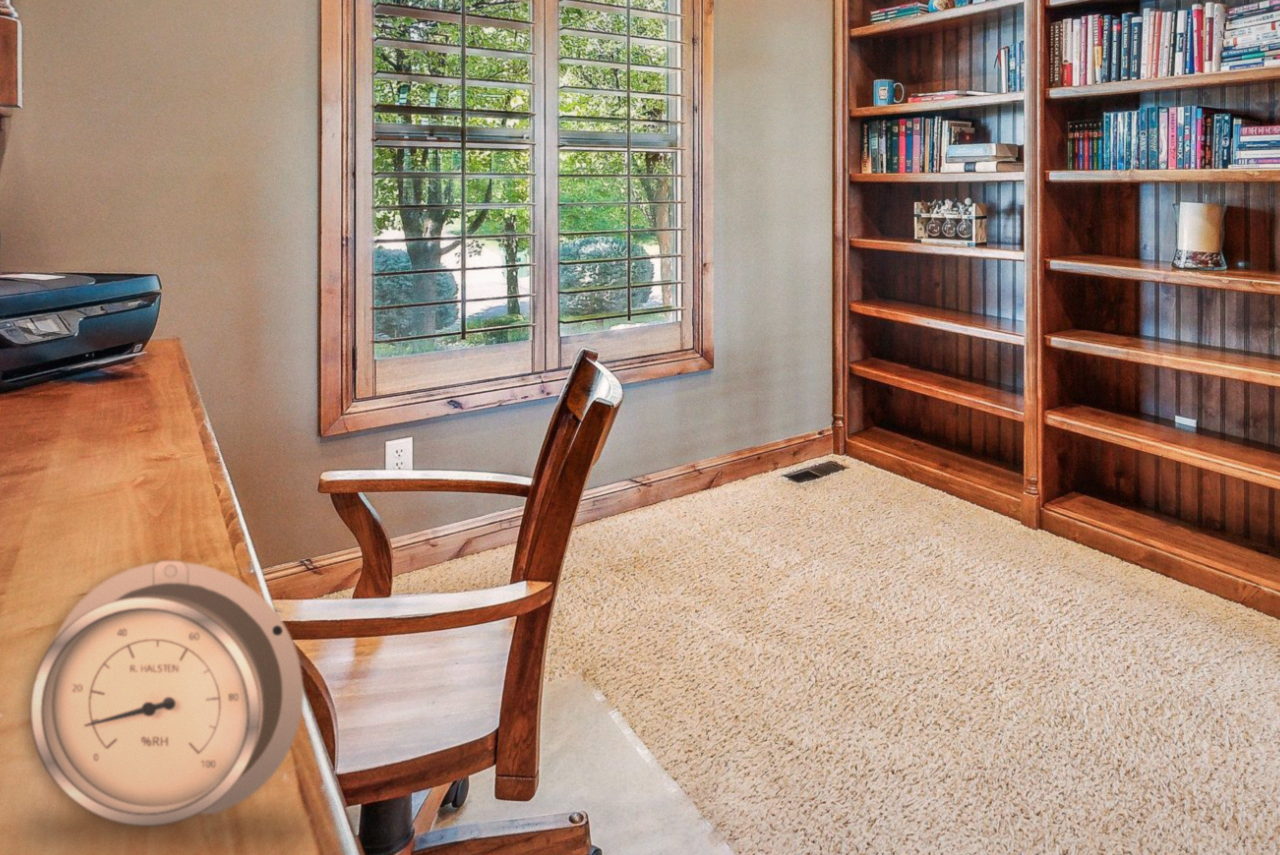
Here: 10
